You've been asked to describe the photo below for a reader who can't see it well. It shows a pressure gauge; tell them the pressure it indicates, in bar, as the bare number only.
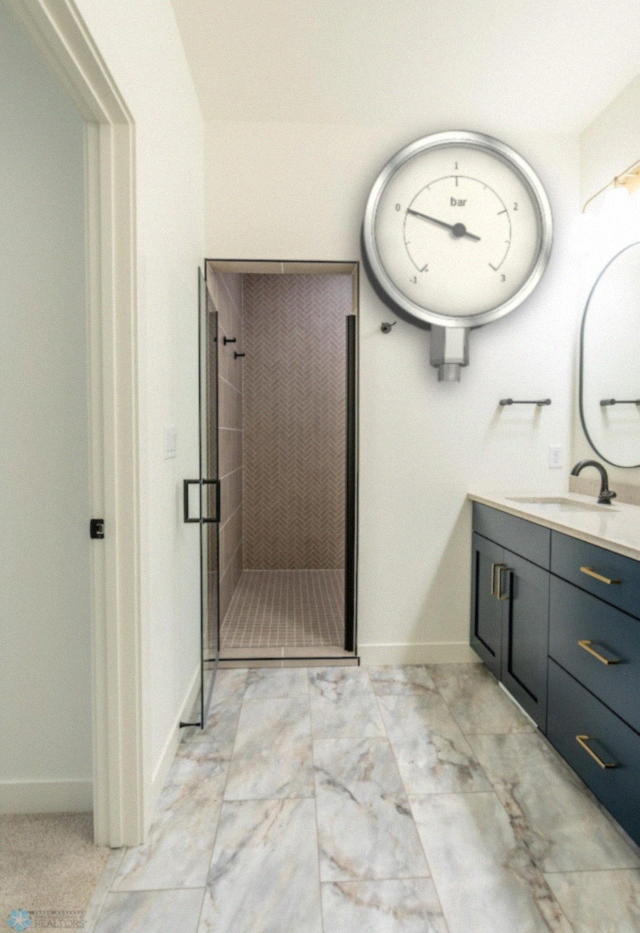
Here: 0
